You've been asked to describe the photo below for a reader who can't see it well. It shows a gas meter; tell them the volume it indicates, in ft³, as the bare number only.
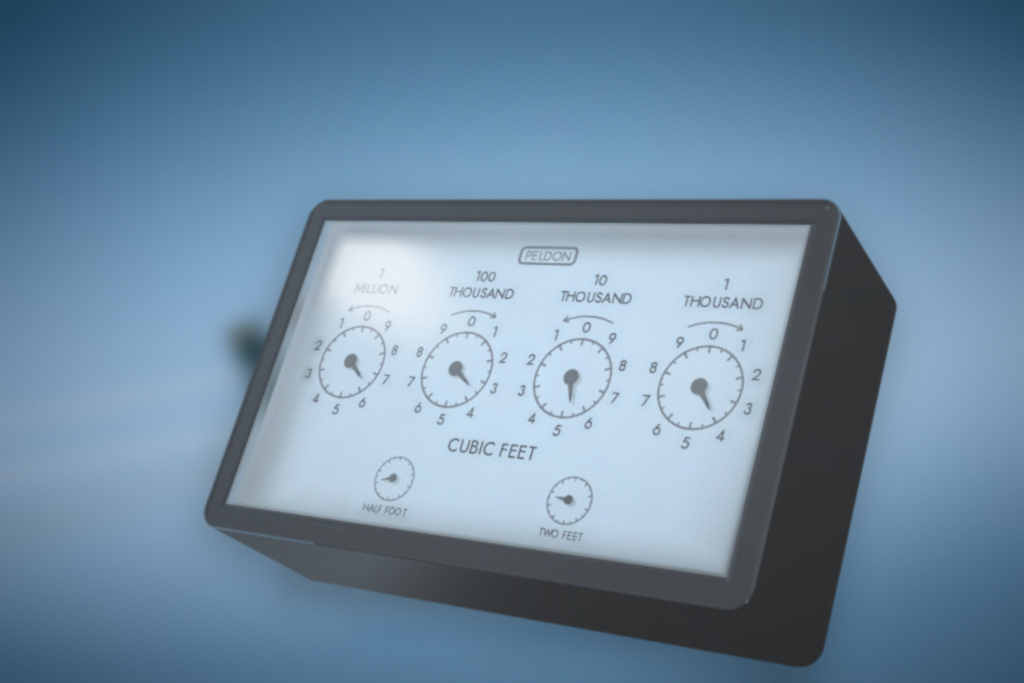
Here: 635400
